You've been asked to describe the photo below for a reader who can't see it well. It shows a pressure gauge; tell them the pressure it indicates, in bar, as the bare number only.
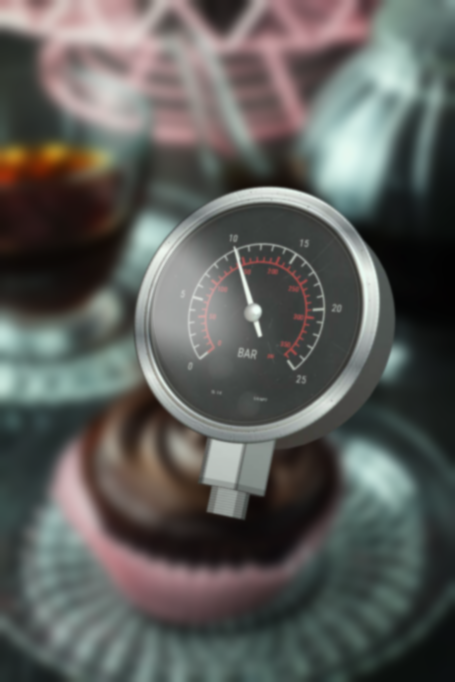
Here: 10
